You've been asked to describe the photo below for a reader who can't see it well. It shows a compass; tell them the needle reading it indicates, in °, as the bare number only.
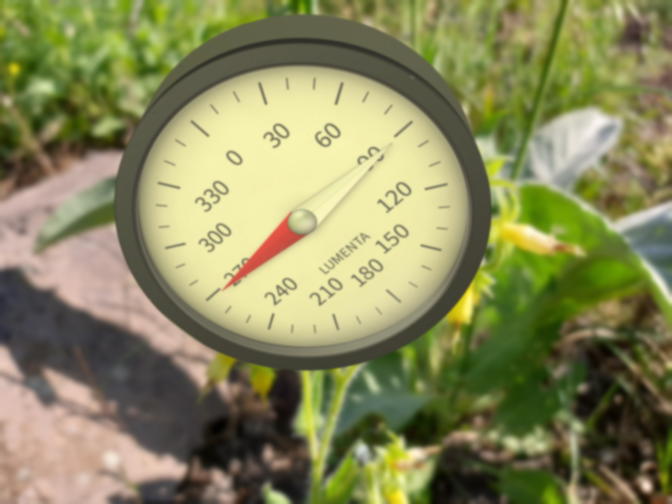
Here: 270
